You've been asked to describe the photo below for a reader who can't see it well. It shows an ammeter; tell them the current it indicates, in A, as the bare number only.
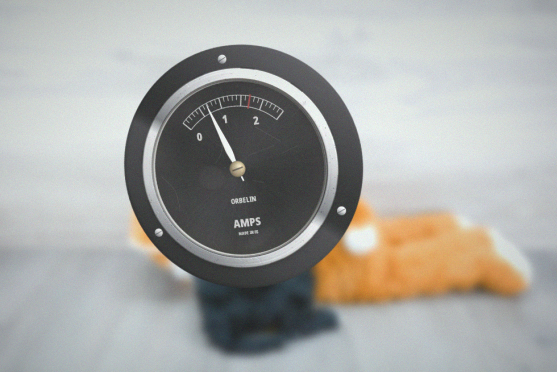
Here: 0.7
